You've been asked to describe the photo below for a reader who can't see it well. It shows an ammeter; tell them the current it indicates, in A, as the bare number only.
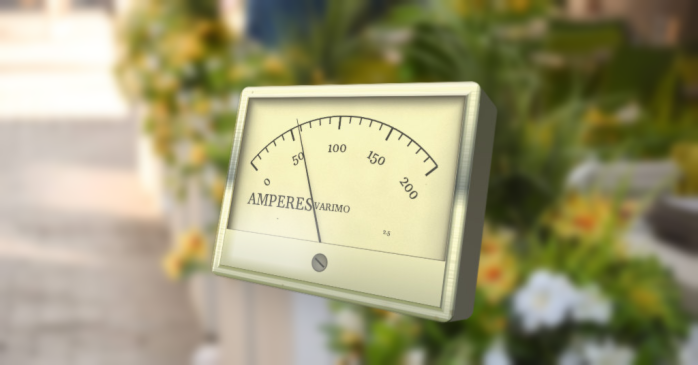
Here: 60
